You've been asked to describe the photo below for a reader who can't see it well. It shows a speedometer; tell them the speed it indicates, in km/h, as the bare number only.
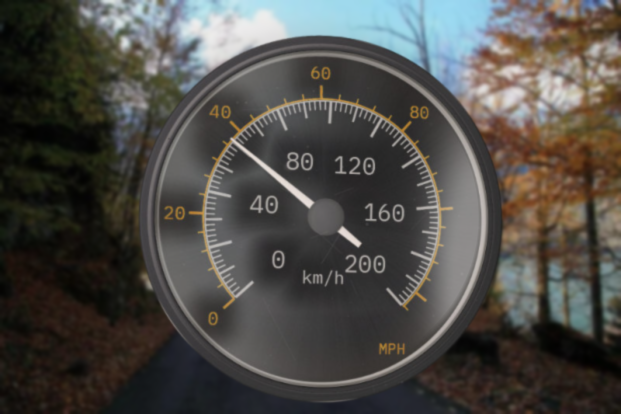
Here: 60
